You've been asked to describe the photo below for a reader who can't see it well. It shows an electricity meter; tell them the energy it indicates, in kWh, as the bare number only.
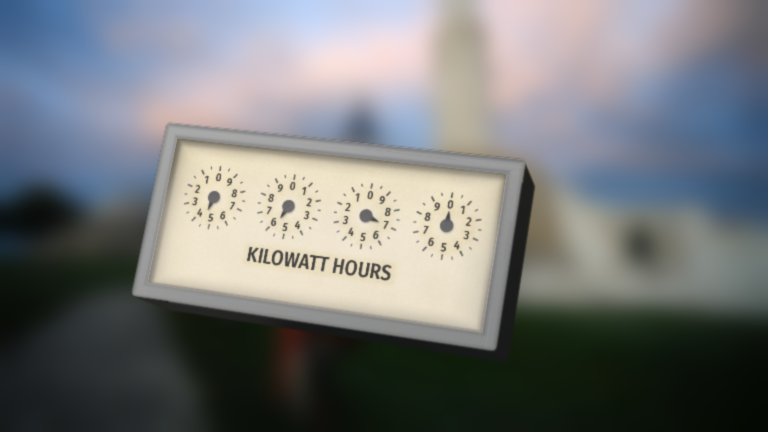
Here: 4570
